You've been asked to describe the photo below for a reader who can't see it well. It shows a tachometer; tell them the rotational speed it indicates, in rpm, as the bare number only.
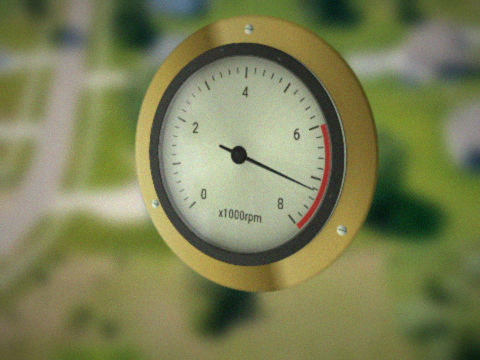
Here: 7200
